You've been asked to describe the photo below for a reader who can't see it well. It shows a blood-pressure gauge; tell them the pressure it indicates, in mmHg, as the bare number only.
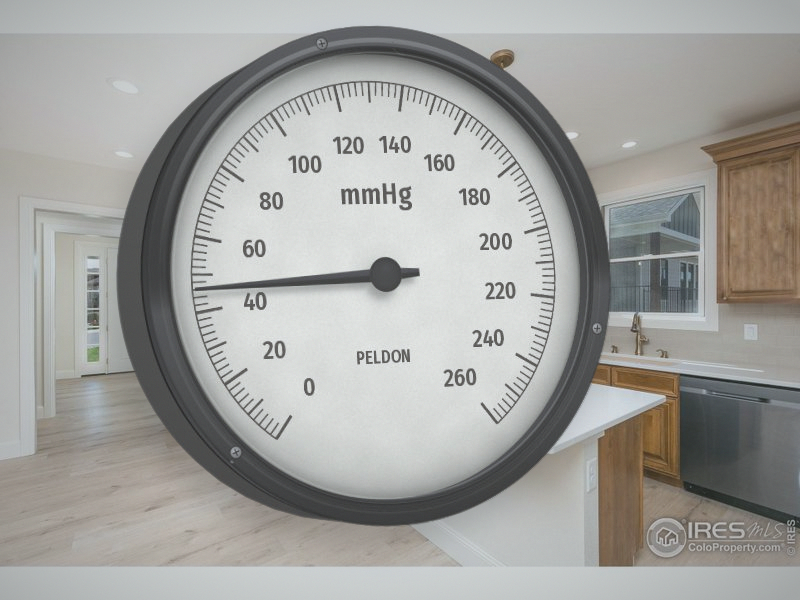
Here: 46
